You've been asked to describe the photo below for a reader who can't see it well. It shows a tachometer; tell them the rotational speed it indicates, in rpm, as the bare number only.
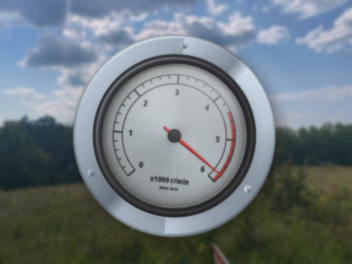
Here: 5800
